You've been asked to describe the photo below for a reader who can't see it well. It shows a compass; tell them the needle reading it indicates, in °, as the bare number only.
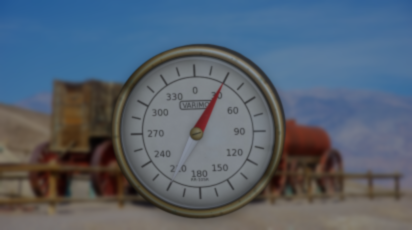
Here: 30
